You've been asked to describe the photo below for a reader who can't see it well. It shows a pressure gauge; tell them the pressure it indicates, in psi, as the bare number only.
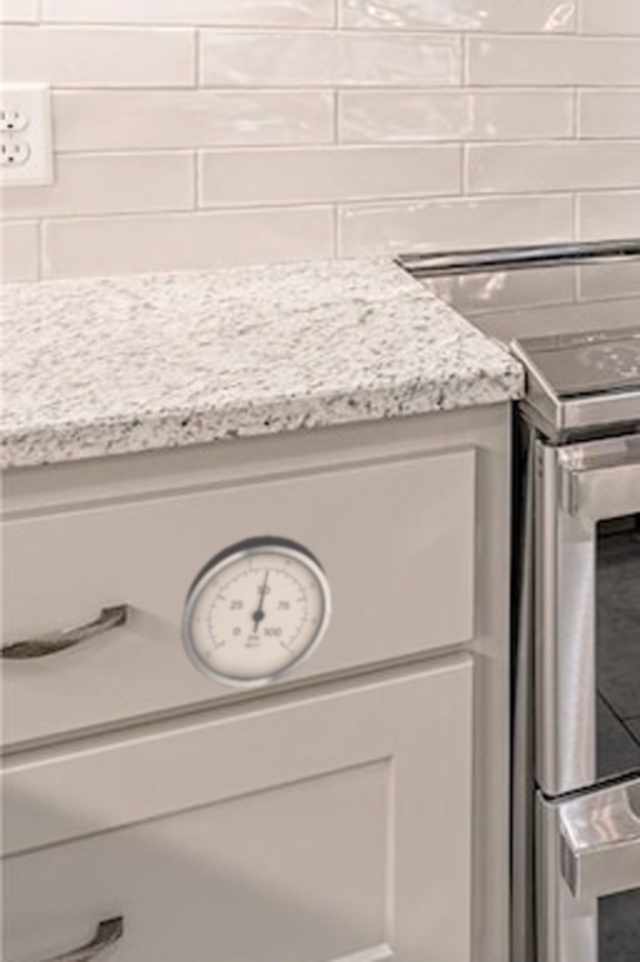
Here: 50
